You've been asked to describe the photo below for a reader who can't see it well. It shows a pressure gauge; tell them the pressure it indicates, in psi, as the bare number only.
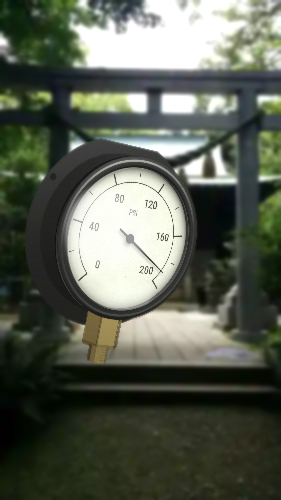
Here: 190
